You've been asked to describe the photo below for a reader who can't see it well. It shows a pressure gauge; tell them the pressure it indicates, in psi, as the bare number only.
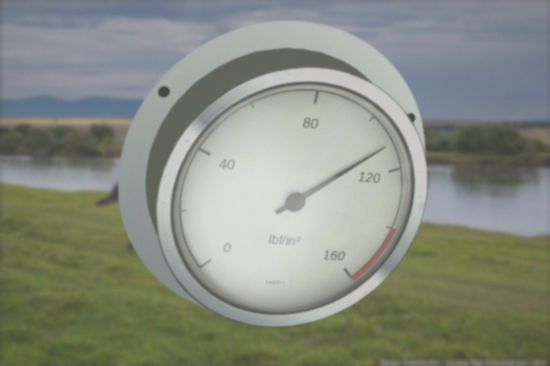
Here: 110
